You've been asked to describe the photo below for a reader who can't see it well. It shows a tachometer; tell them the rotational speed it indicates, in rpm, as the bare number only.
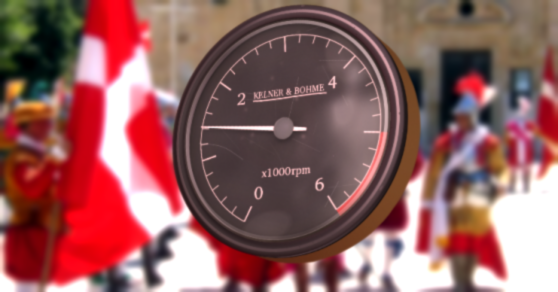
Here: 1400
